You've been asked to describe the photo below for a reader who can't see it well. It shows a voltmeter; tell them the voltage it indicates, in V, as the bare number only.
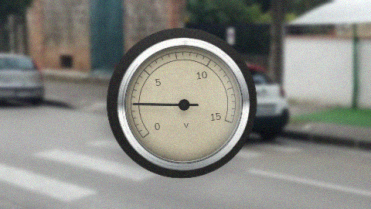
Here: 2.5
